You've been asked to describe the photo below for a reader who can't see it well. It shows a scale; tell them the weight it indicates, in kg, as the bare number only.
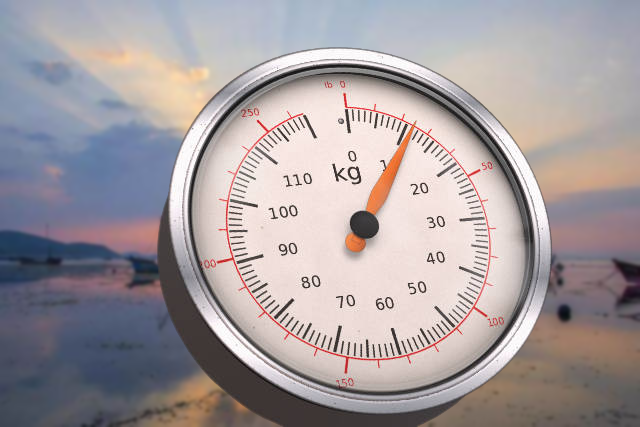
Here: 11
